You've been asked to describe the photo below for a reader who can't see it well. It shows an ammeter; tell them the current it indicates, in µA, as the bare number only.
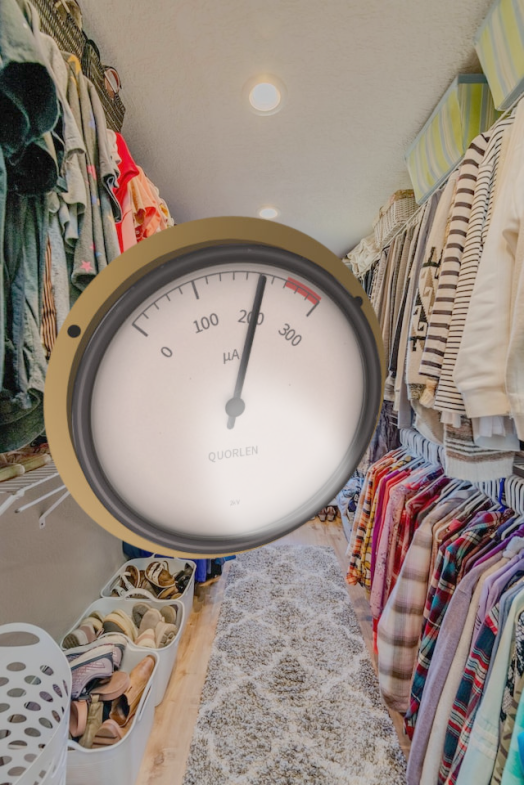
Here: 200
